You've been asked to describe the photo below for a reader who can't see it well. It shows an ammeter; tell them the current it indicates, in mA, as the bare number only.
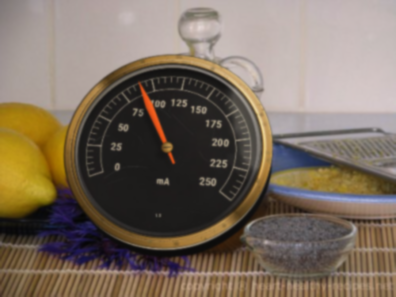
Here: 90
